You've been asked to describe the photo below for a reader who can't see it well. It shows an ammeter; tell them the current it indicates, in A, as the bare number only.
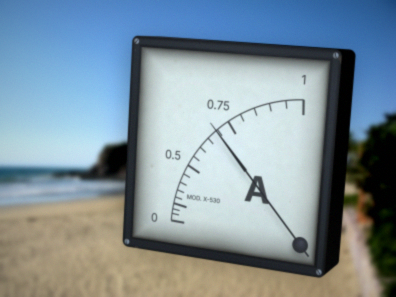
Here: 0.7
